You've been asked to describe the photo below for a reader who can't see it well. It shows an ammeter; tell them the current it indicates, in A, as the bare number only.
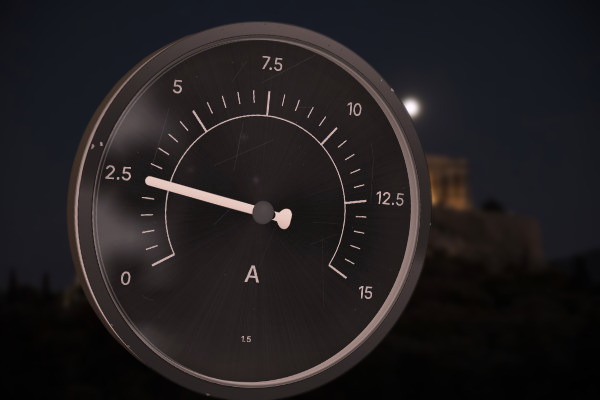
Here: 2.5
